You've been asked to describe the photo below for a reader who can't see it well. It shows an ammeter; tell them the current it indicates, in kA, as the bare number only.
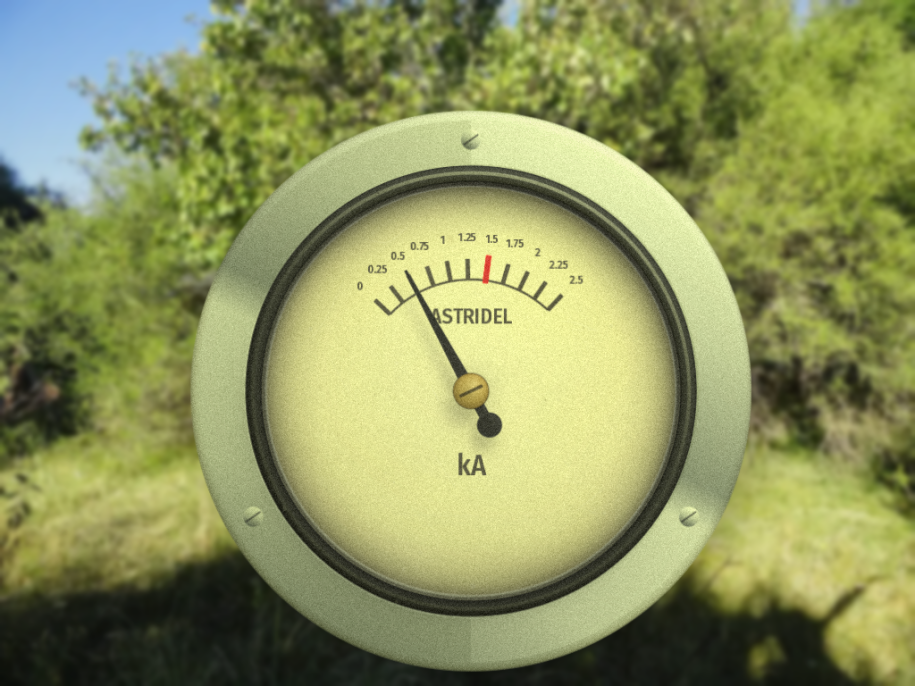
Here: 0.5
